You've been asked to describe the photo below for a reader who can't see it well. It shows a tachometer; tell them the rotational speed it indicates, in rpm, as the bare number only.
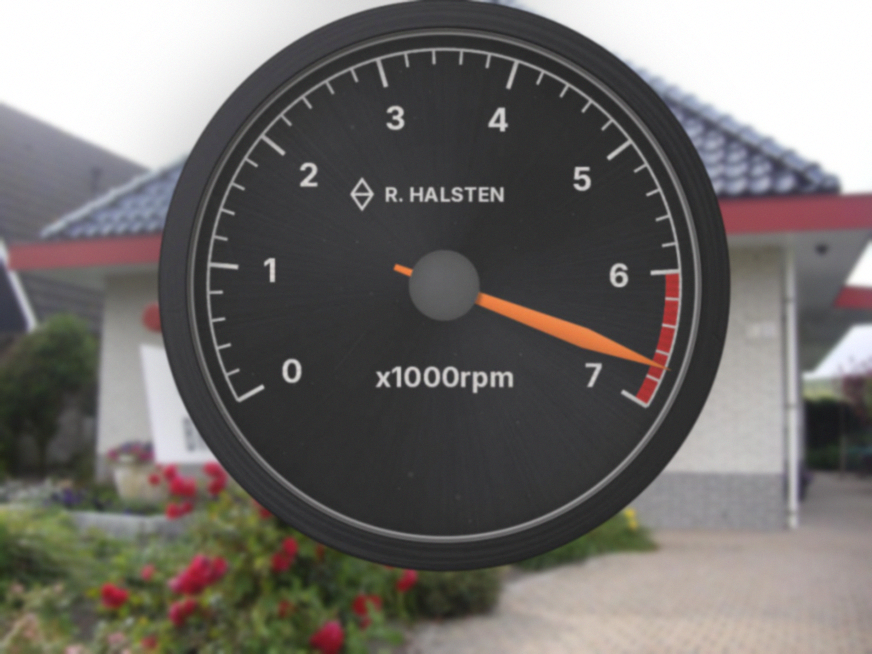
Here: 6700
